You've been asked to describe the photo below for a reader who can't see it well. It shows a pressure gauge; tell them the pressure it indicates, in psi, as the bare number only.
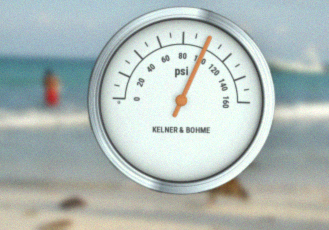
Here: 100
